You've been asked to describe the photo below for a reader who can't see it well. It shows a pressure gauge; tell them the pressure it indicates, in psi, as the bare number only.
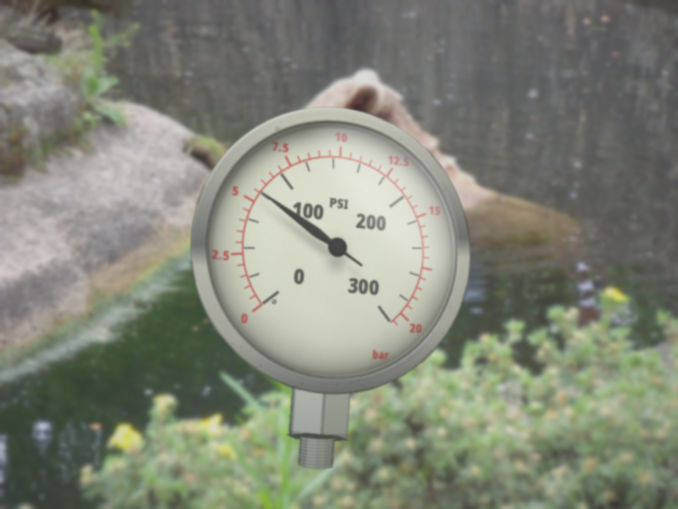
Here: 80
